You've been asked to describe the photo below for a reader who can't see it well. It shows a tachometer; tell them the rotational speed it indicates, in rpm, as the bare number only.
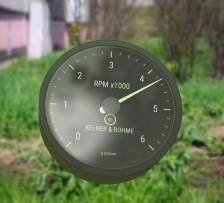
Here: 4300
